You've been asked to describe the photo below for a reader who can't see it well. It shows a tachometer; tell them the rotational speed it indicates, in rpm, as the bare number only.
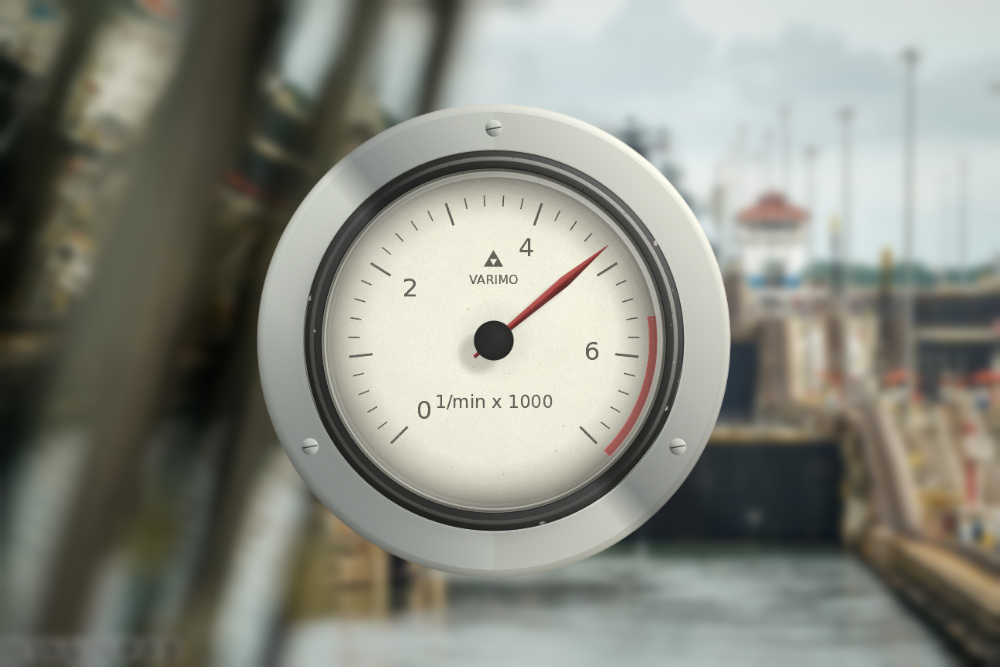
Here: 4800
